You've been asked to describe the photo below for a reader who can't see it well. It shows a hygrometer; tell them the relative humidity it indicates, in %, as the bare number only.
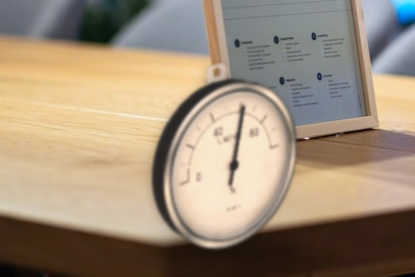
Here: 60
